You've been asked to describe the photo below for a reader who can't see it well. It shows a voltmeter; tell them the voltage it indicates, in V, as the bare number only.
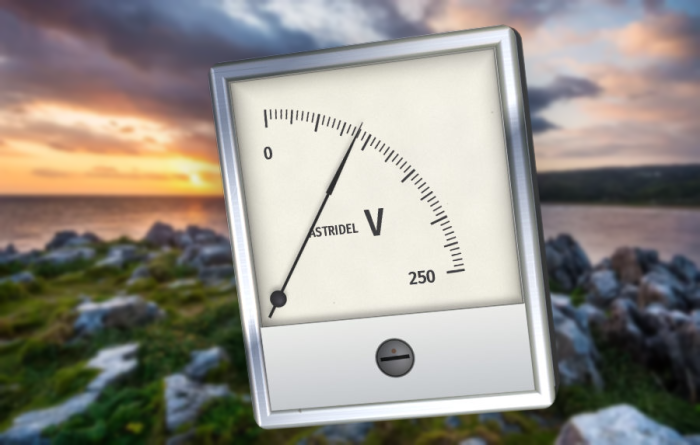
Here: 90
